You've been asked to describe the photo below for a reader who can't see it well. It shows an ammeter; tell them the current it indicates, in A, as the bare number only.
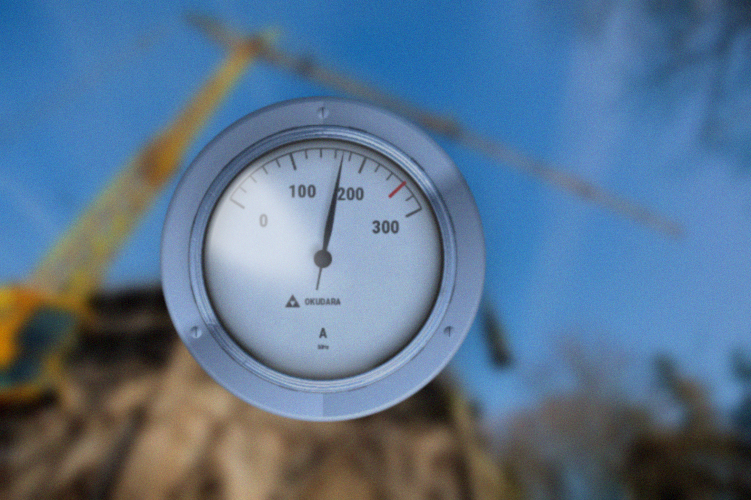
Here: 170
